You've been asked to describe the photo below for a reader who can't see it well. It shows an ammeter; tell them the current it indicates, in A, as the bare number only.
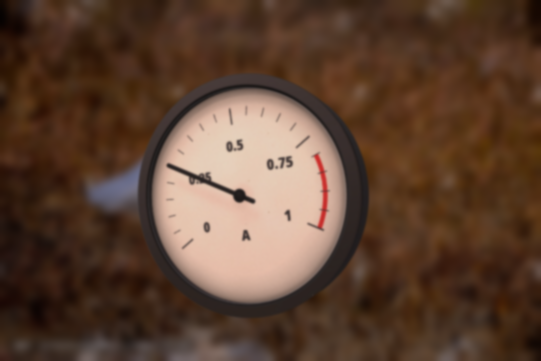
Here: 0.25
